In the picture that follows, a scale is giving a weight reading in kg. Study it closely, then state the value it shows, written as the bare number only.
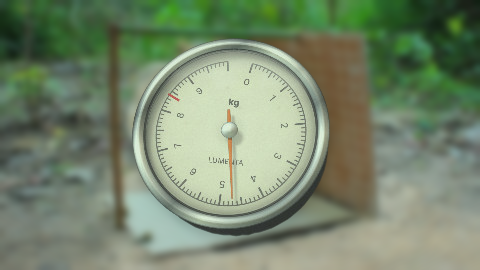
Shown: 4.7
